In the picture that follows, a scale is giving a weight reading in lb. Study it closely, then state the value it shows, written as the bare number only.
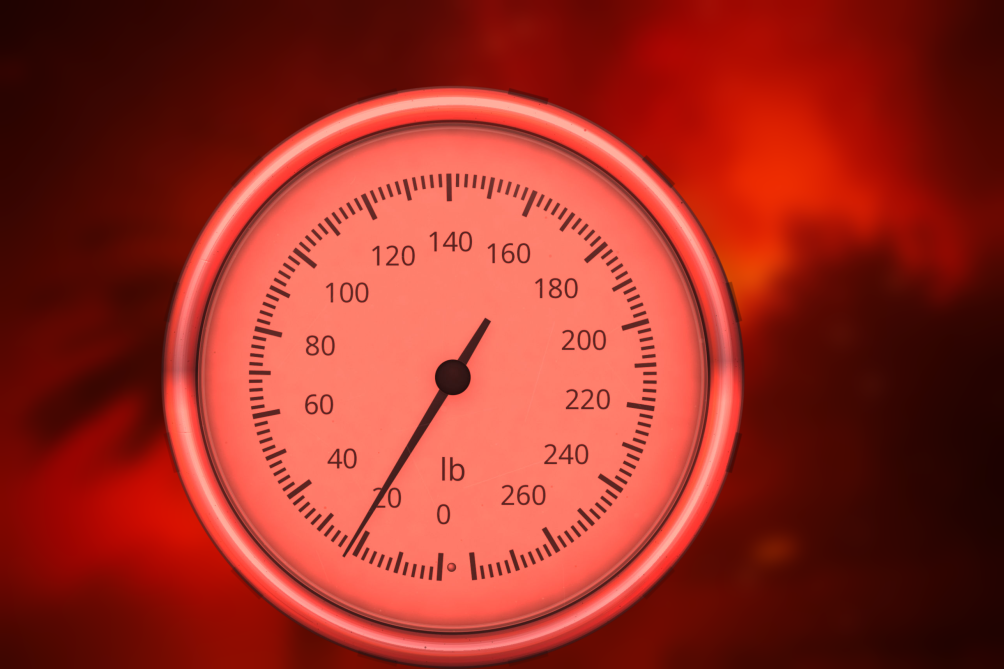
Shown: 22
